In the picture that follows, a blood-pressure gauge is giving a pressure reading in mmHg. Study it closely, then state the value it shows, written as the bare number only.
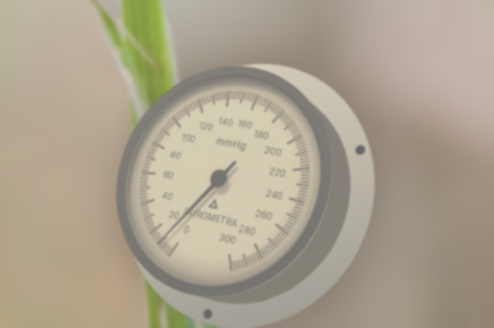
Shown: 10
